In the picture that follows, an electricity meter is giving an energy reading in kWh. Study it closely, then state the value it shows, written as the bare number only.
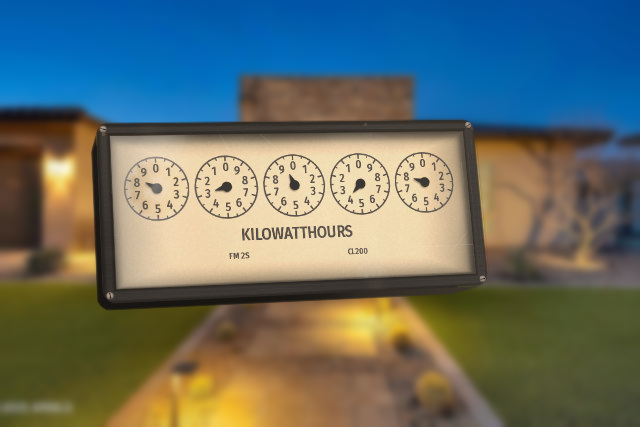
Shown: 82938
